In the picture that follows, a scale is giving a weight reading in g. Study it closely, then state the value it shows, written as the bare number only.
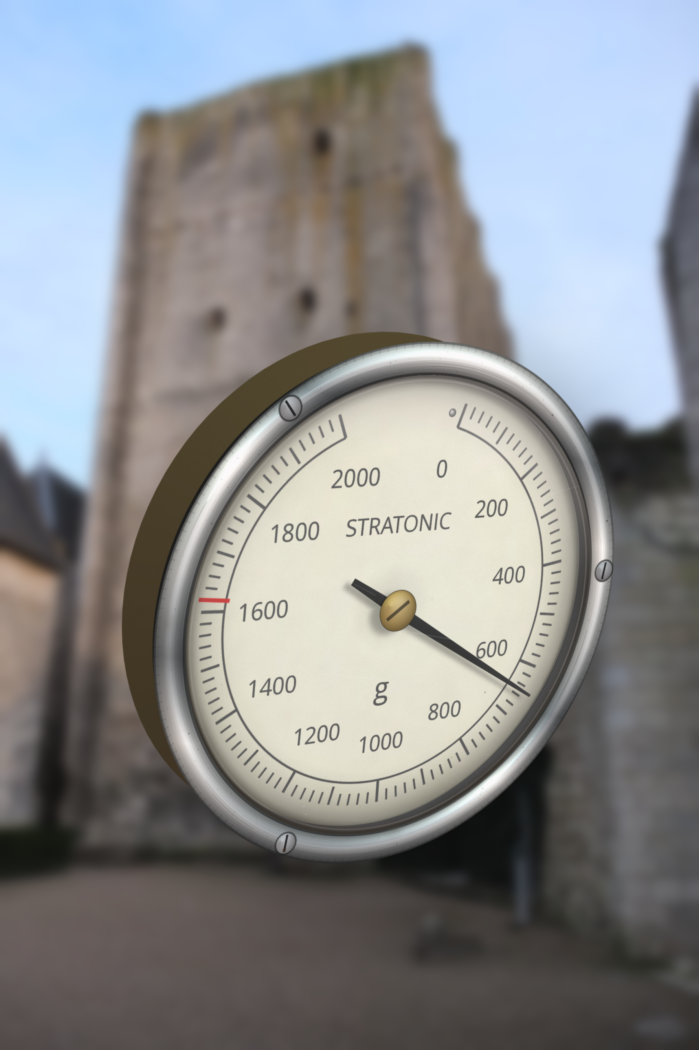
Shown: 650
